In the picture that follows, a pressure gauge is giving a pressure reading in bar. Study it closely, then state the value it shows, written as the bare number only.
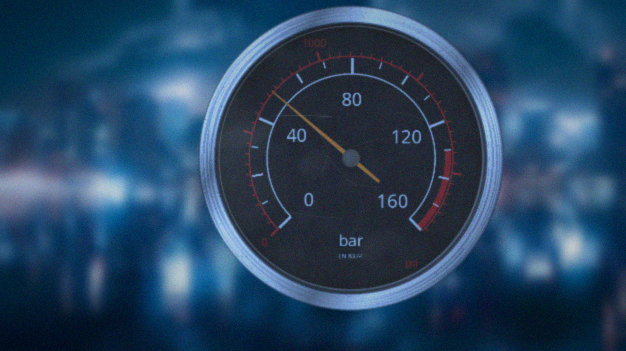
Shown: 50
